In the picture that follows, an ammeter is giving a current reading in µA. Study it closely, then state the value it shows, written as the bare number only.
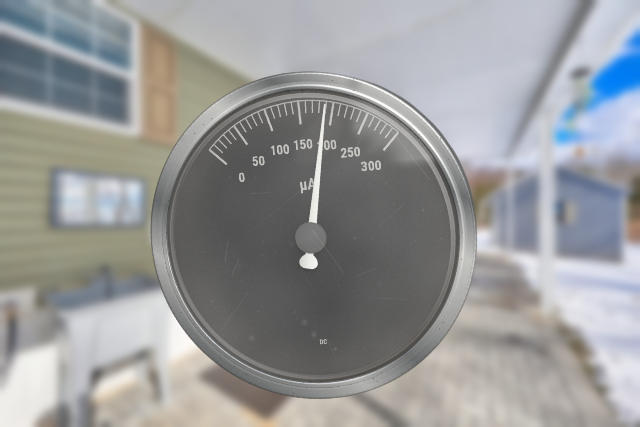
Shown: 190
